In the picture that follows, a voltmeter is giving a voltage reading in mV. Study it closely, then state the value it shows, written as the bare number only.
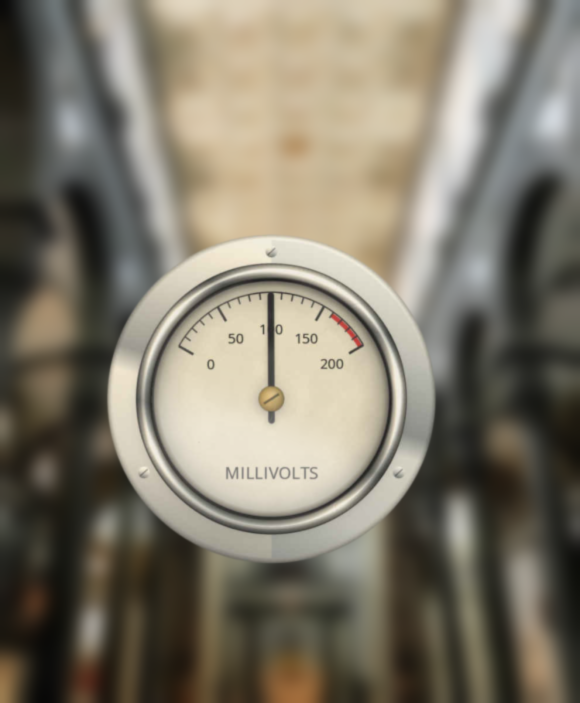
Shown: 100
